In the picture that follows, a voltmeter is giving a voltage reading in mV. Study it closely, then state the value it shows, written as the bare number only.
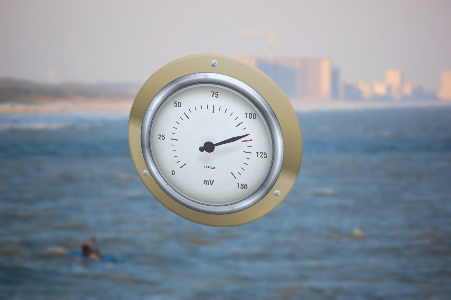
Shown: 110
